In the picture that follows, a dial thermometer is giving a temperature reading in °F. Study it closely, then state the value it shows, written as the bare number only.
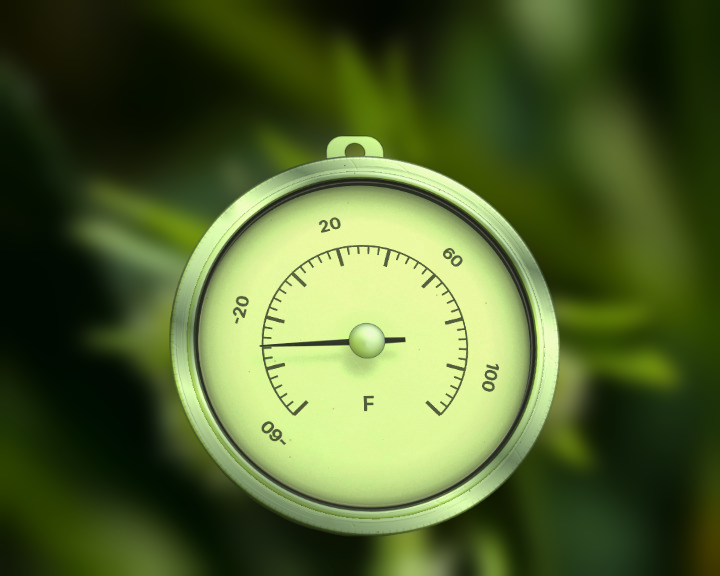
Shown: -32
